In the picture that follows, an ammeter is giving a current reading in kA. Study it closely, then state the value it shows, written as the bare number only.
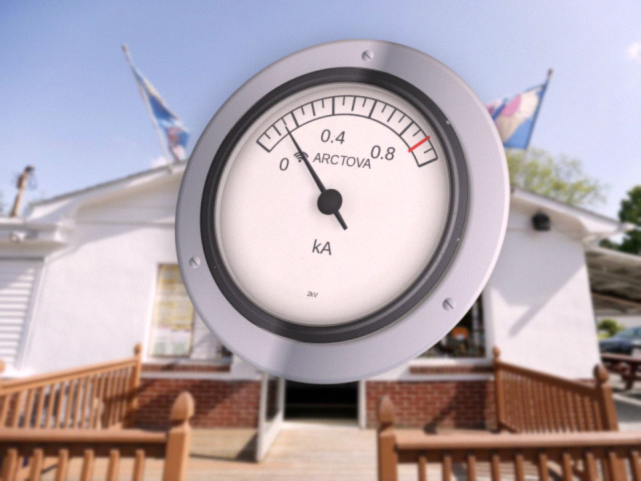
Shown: 0.15
